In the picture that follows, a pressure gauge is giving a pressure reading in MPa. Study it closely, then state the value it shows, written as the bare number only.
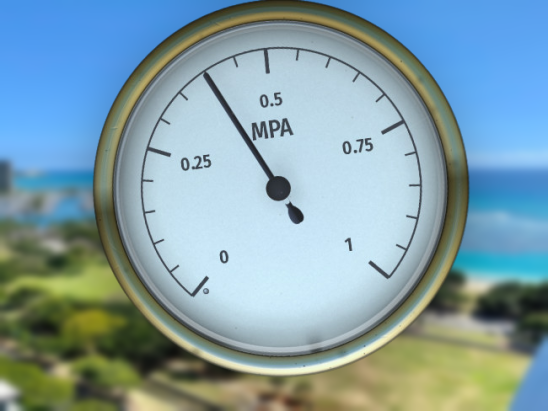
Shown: 0.4
